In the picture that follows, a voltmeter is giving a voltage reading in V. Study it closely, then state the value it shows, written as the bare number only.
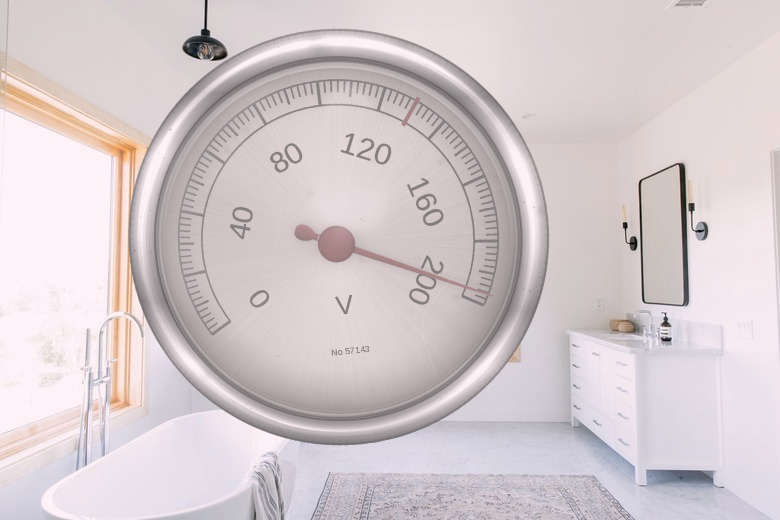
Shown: 196
